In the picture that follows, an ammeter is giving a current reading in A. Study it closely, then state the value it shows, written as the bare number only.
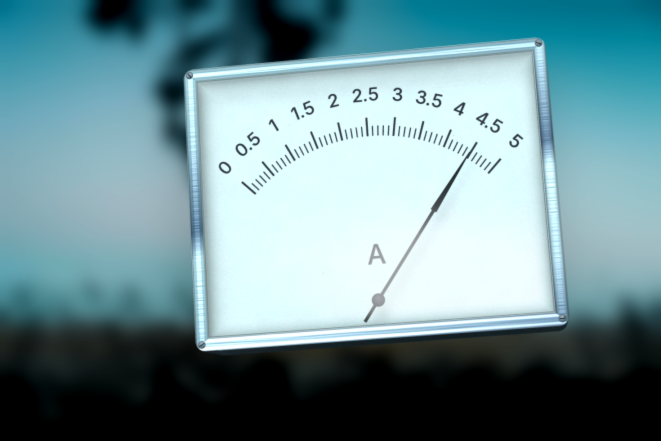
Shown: 4.5
